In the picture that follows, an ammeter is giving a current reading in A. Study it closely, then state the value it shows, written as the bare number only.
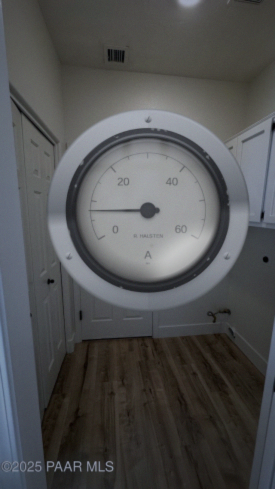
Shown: 7.5
